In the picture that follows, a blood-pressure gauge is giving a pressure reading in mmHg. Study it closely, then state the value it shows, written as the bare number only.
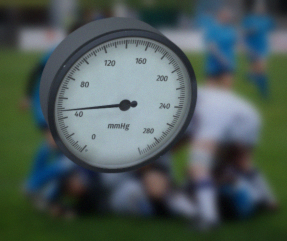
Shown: 50
